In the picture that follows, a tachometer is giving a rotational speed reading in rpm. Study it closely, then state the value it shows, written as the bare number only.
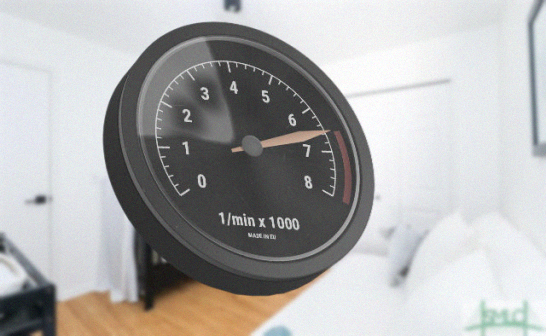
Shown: 6600
